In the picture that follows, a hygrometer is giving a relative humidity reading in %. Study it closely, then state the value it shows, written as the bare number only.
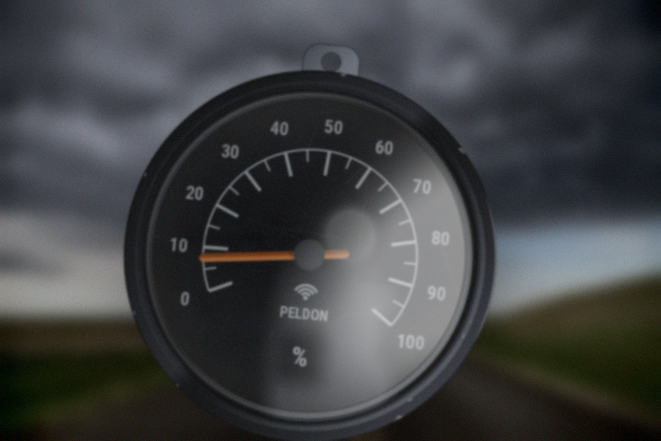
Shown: 7.5
